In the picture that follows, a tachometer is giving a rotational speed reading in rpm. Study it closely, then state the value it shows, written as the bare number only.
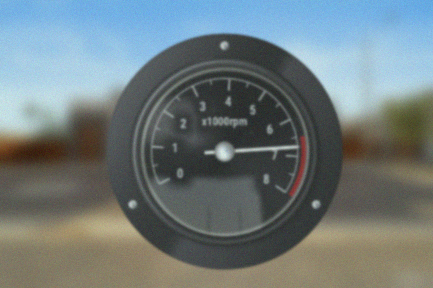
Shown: 6750
